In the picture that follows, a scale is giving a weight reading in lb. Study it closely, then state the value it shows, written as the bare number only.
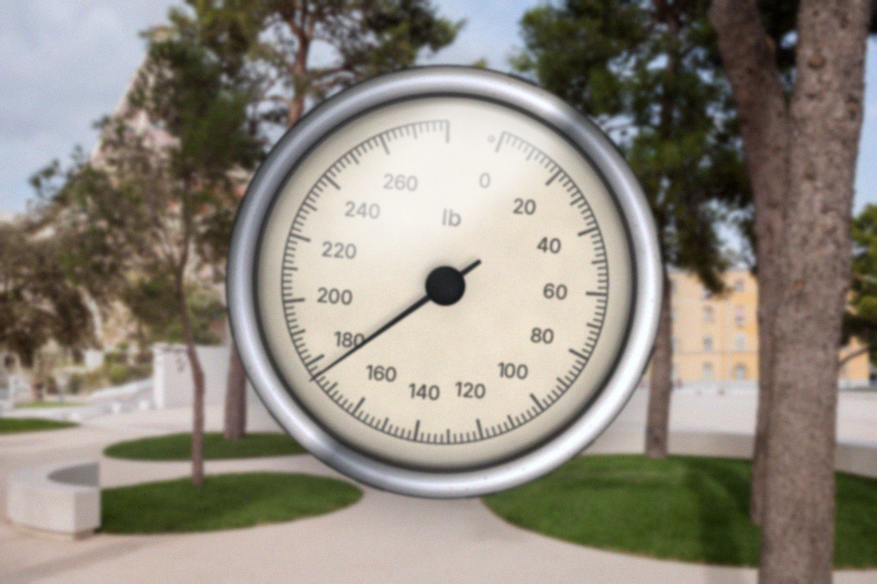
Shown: 176
